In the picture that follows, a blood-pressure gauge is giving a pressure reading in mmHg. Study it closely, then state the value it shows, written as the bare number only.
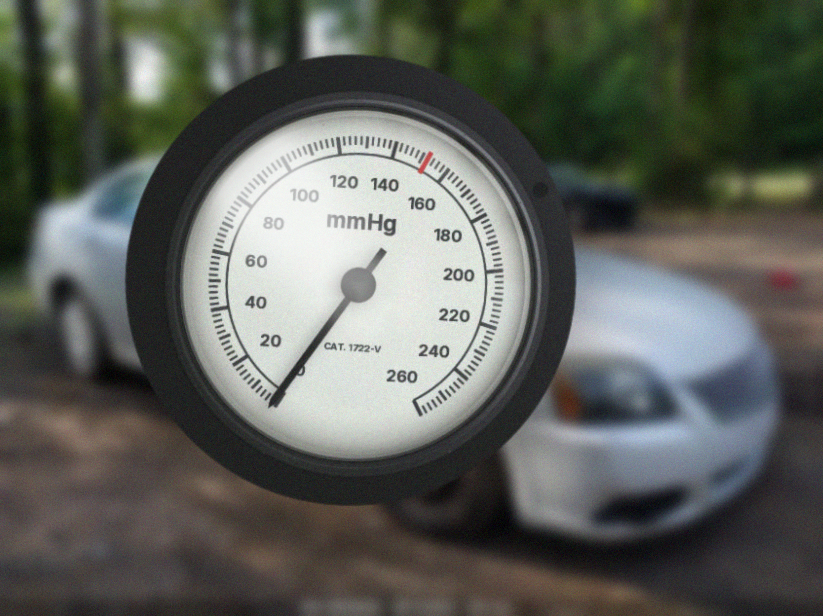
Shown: 2
